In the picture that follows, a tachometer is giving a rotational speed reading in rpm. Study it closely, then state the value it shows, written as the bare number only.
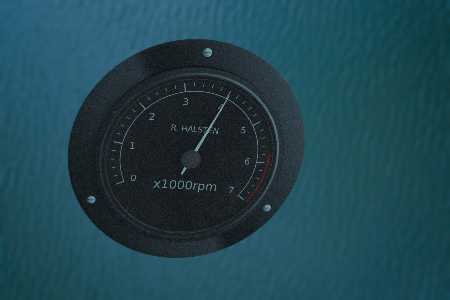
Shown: 4000
